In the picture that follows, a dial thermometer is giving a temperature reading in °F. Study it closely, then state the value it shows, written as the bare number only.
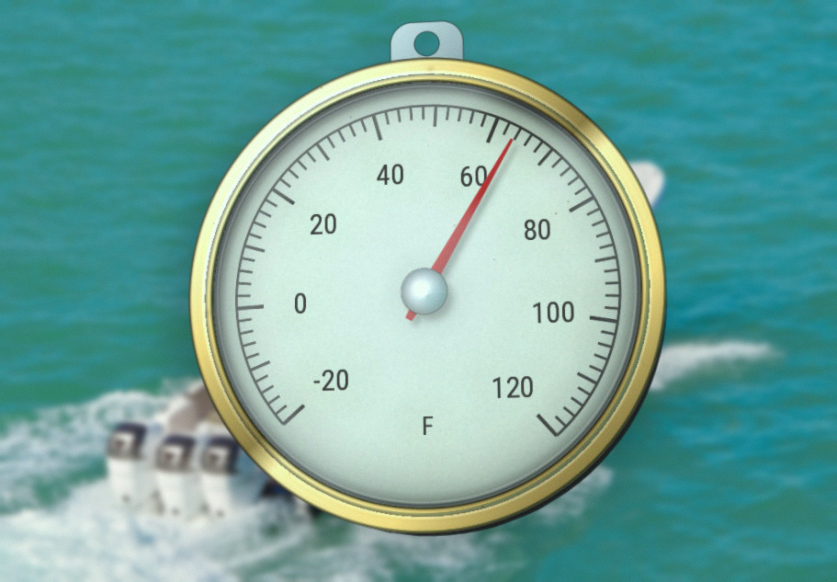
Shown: 64
